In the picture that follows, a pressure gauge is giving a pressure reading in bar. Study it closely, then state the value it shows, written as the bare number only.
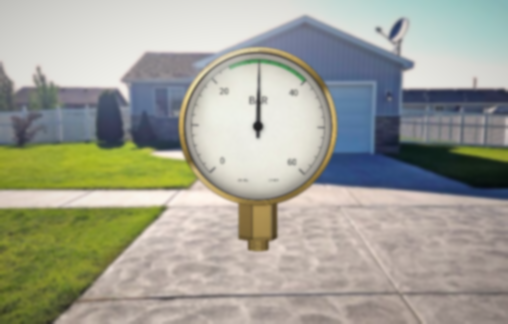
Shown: 30
